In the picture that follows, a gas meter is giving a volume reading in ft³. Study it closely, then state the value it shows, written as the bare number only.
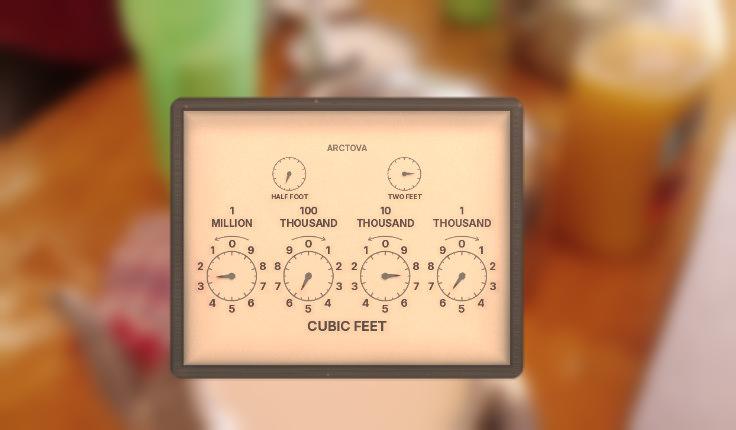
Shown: 257600
